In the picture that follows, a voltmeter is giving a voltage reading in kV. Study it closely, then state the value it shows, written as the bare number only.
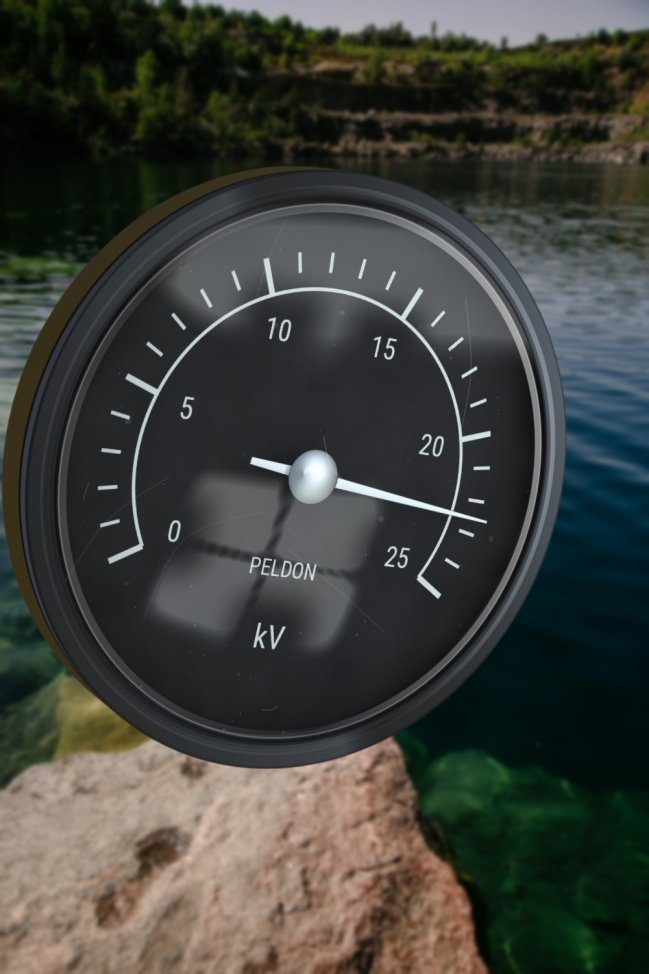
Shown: 22.5
